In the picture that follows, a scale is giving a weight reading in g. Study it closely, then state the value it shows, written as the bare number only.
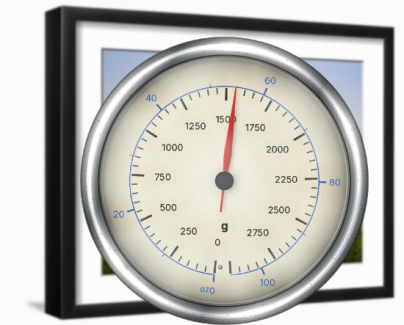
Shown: 1550
